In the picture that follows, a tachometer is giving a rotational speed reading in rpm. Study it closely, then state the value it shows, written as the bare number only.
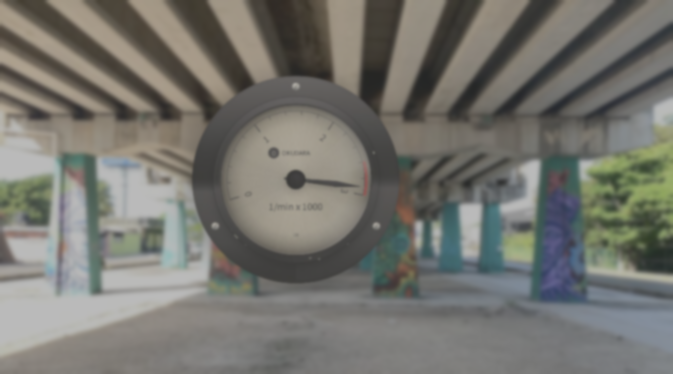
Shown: 2900
